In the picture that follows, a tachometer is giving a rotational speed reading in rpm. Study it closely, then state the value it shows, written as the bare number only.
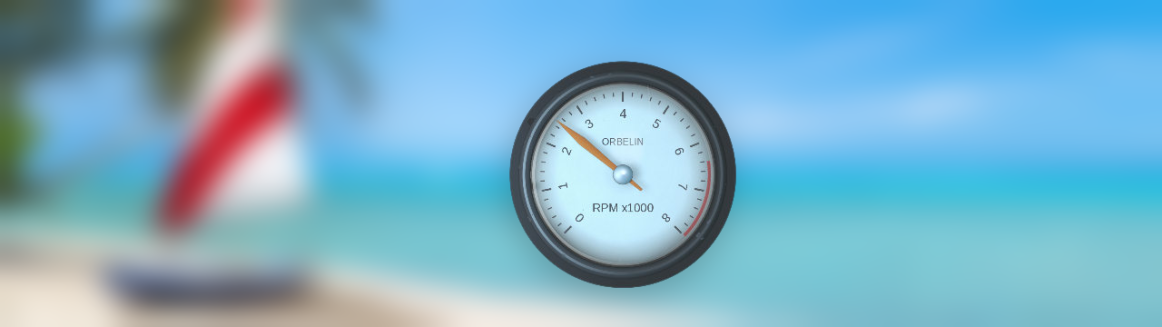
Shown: 2500
